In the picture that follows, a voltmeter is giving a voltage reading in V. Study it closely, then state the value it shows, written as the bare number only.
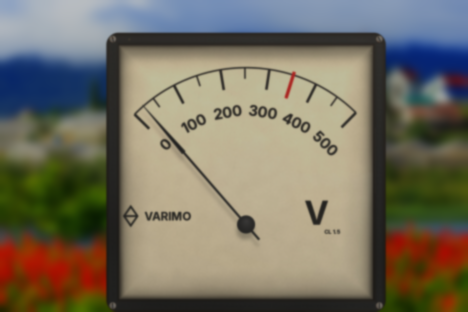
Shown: 25
